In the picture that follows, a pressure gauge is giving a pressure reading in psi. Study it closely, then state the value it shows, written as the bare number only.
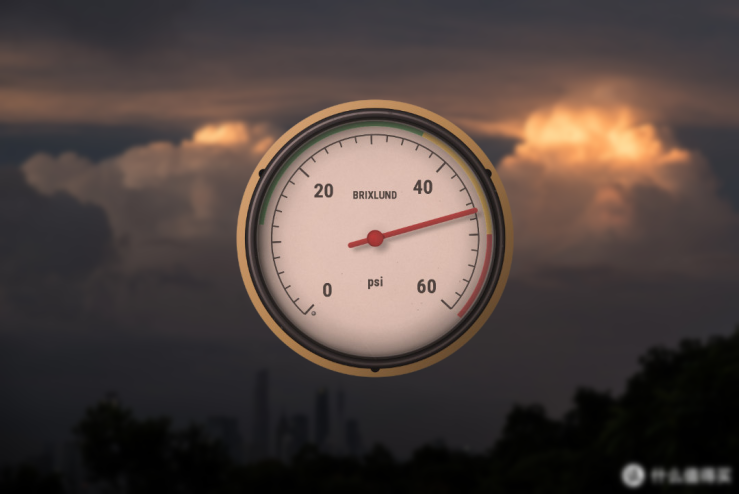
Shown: 47
